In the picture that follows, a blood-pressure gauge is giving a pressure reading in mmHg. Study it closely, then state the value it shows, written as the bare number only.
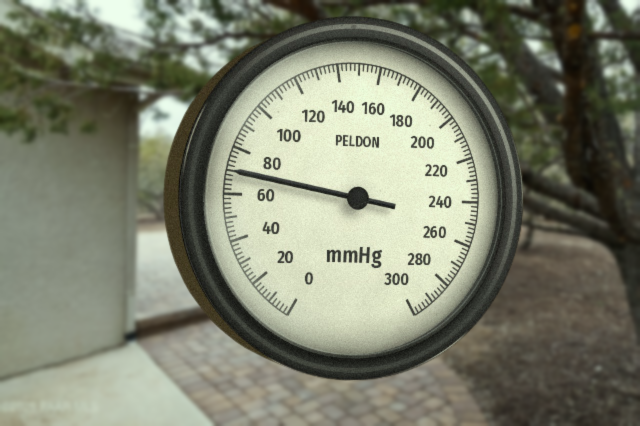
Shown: 70
